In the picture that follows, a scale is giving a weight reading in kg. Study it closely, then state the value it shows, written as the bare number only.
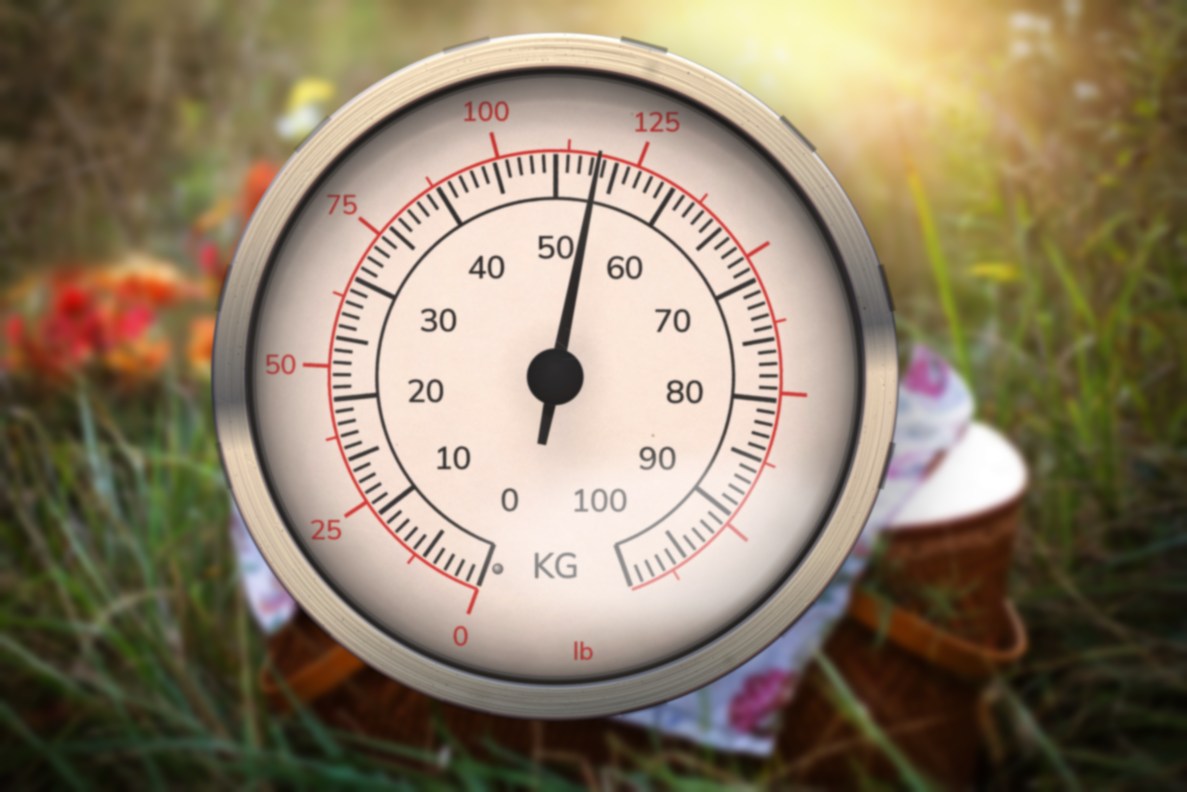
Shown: 53.5
